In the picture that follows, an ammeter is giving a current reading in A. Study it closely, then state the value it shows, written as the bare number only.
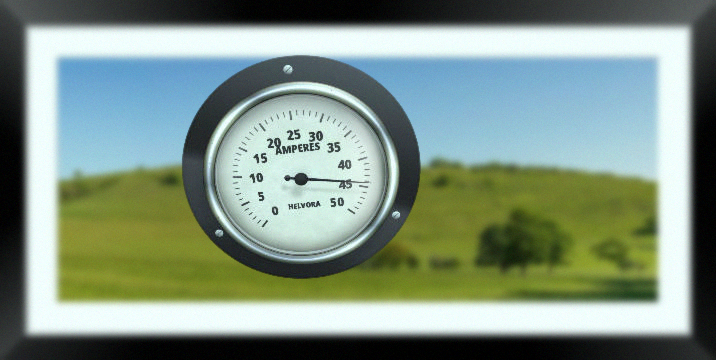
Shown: 44
